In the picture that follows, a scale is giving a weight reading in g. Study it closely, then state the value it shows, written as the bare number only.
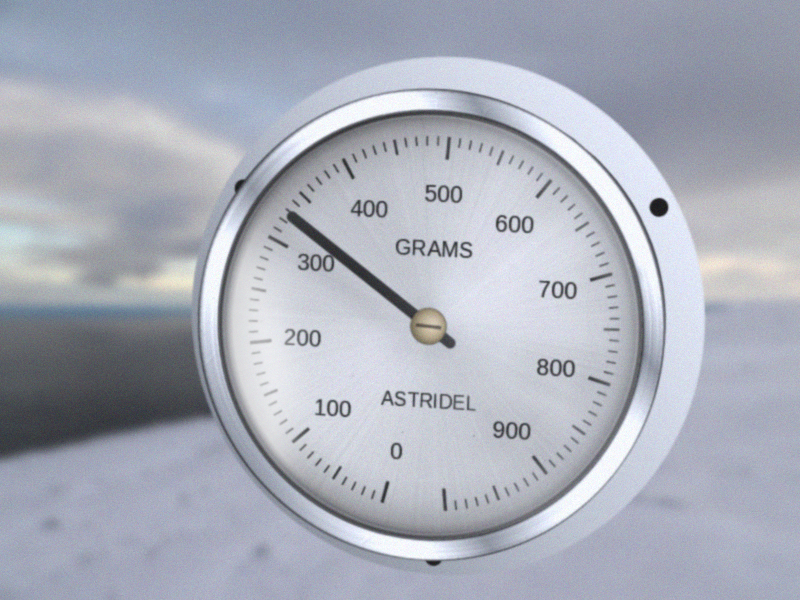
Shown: 330
